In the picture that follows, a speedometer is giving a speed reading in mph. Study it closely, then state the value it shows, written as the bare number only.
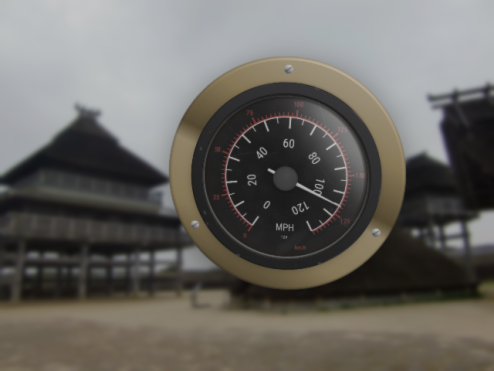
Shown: 105
